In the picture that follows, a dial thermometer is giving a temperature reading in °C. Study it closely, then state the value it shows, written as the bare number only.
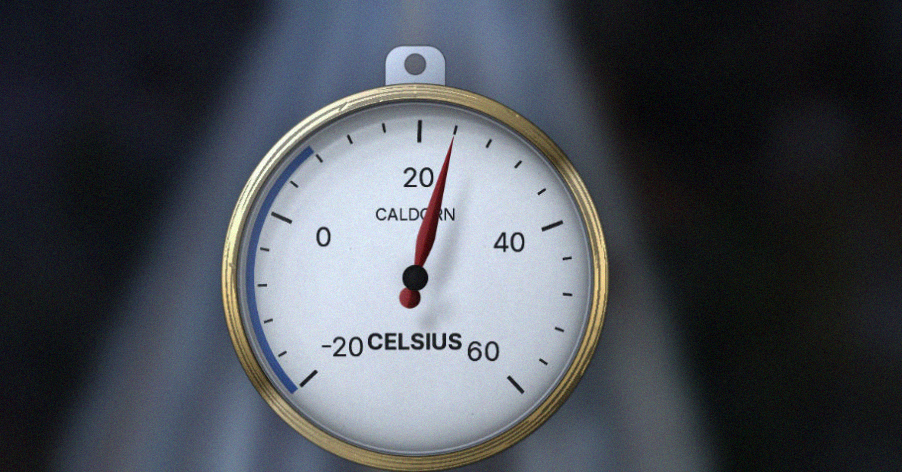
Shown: 24
